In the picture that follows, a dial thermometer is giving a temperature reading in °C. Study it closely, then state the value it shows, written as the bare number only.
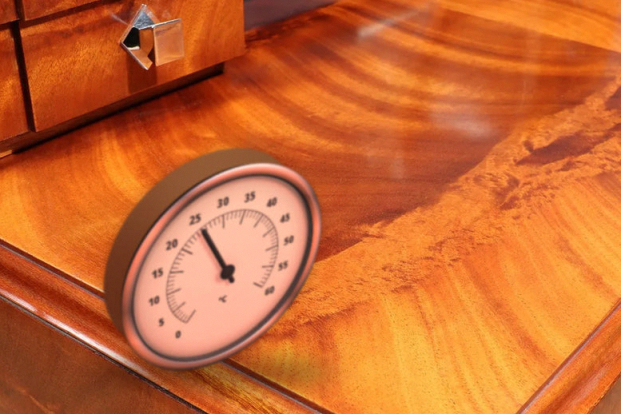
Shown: 25
